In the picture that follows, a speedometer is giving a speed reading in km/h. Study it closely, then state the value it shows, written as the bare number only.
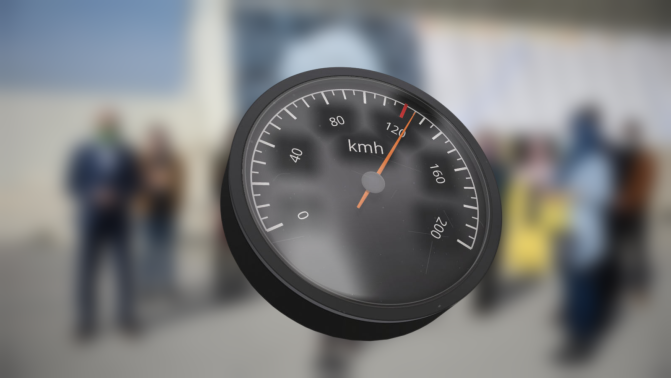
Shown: 125
